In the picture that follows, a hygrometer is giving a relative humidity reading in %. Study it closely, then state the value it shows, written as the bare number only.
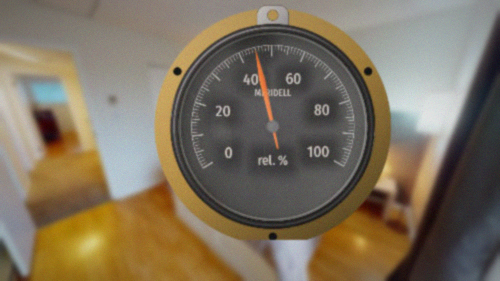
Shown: 45
